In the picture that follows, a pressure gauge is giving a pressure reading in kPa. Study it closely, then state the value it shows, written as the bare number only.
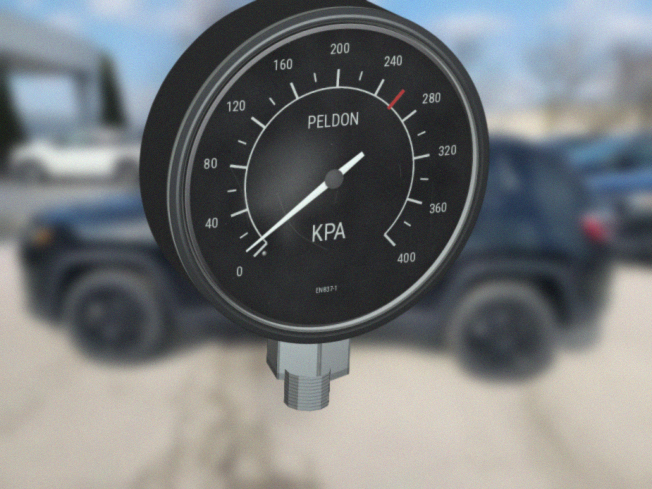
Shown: 10
